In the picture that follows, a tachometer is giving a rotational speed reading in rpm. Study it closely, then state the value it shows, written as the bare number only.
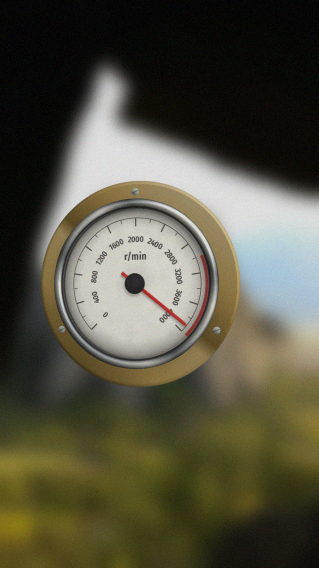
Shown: 3900
